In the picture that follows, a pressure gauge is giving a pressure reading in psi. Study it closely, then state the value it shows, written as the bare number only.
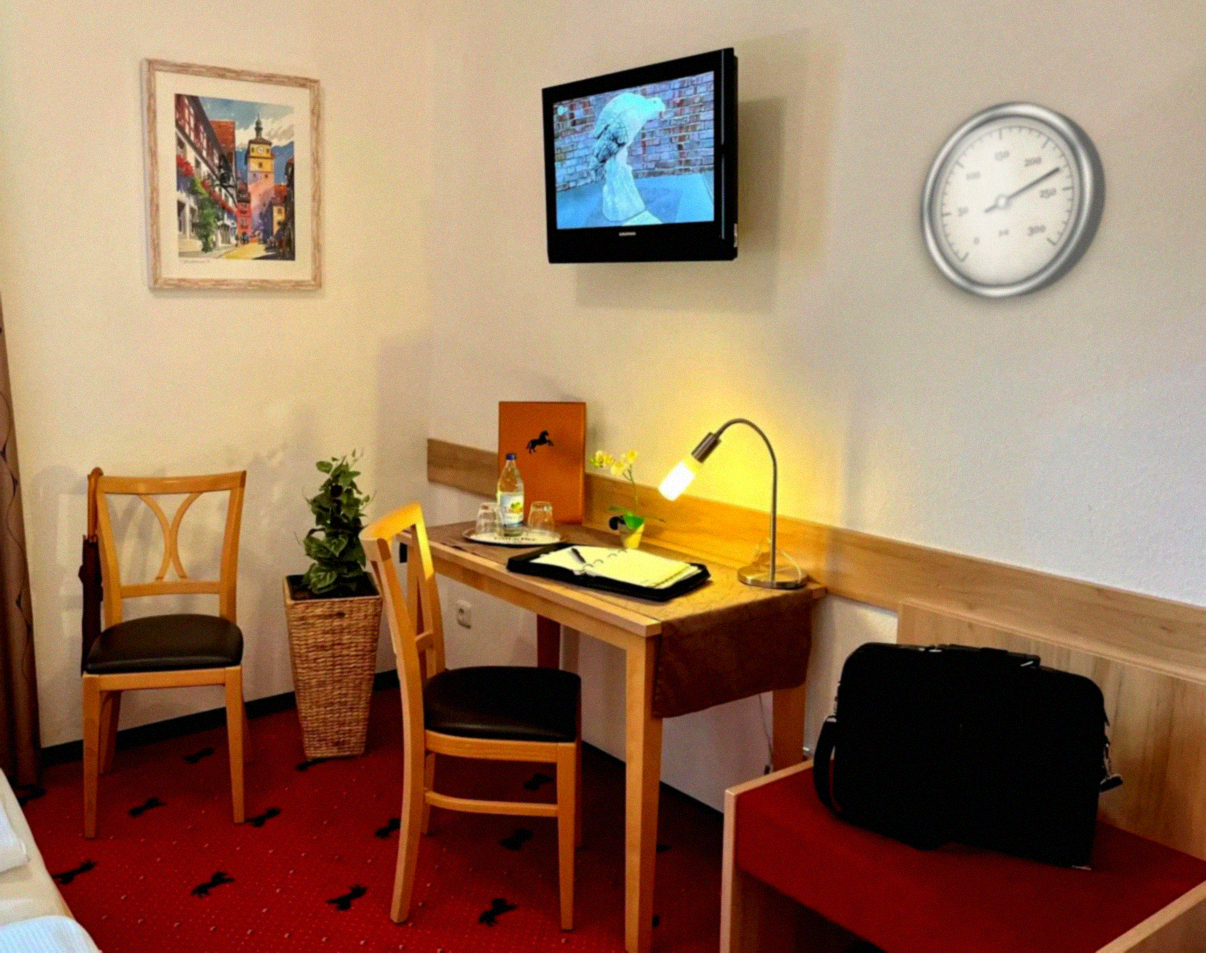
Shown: 230
